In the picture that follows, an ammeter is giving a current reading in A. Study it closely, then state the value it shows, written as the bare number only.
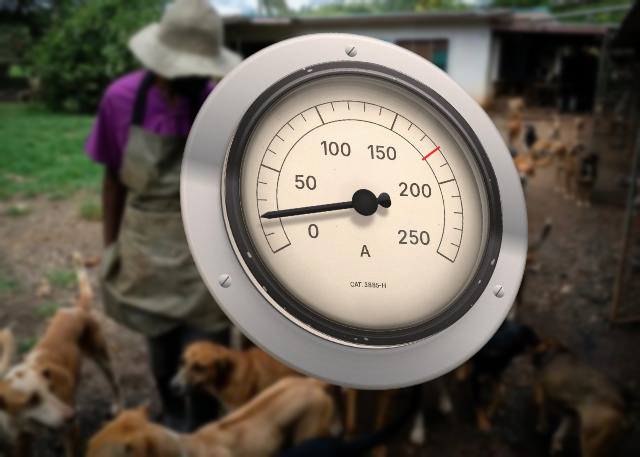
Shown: 20
